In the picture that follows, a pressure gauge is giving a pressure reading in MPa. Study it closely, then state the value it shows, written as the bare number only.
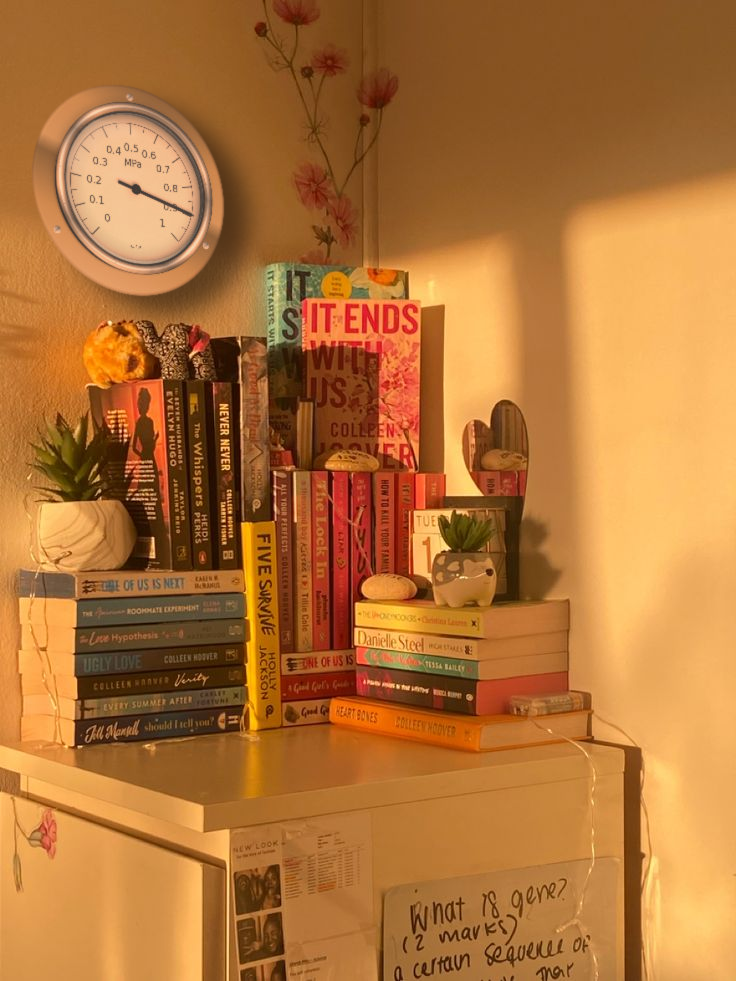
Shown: 0.9
